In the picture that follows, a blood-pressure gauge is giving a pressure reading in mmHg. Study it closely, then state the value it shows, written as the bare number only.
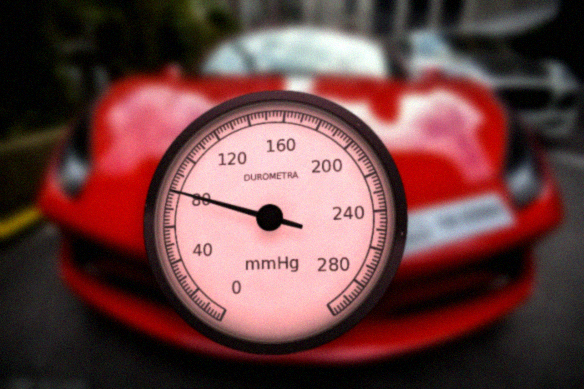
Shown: 80
